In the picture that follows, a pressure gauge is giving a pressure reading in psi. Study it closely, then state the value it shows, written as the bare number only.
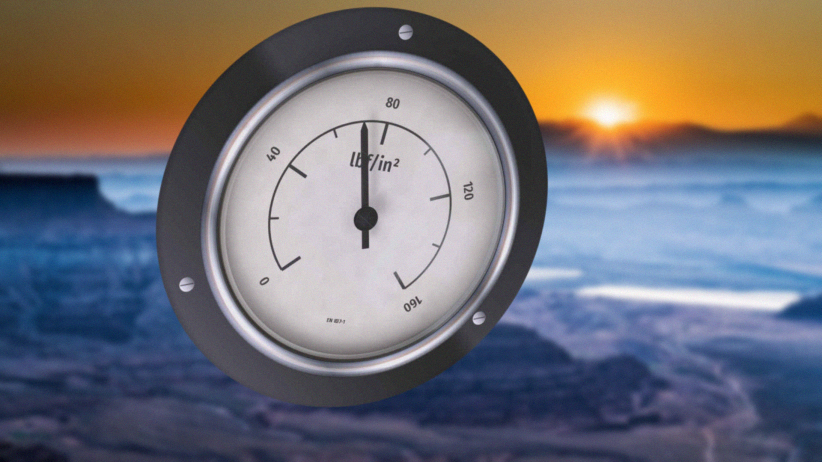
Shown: 70
